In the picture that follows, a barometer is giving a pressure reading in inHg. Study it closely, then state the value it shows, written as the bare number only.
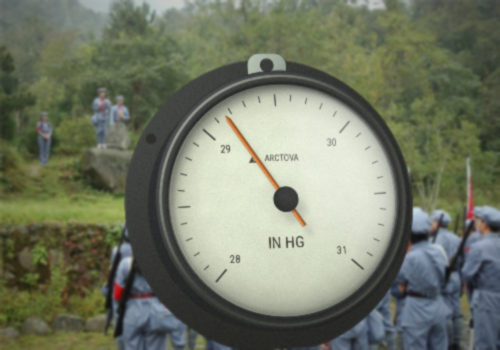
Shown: 29.15
